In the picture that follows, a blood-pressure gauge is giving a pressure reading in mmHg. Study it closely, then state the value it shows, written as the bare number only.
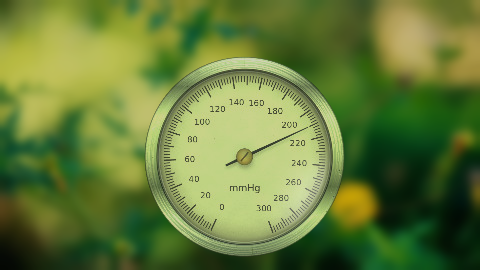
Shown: 210
